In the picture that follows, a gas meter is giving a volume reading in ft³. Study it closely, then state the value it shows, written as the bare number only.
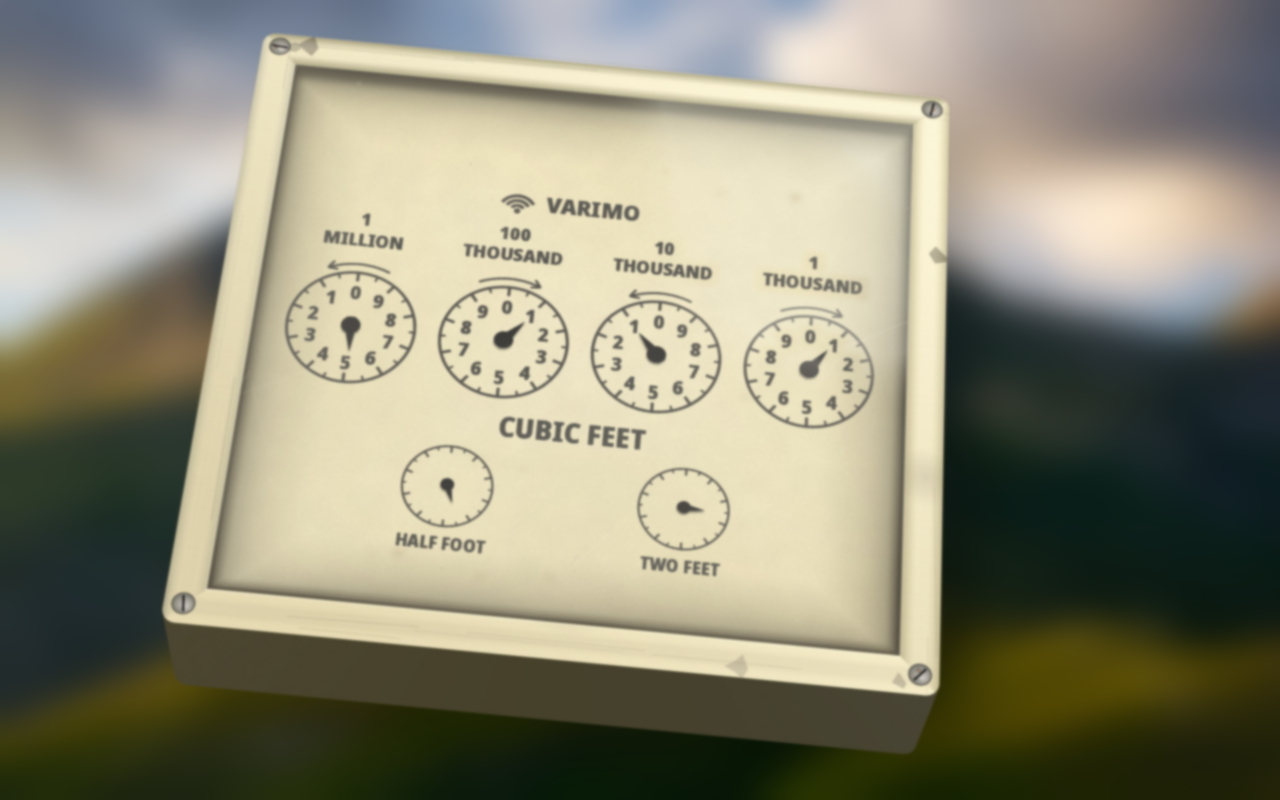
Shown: 511100
